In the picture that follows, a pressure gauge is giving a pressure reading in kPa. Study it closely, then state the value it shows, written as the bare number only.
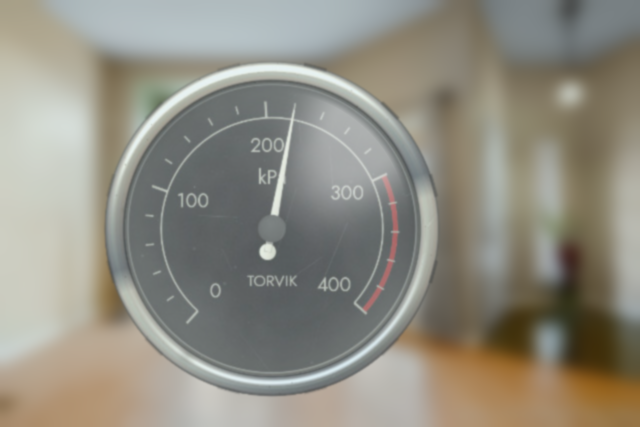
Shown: 220
